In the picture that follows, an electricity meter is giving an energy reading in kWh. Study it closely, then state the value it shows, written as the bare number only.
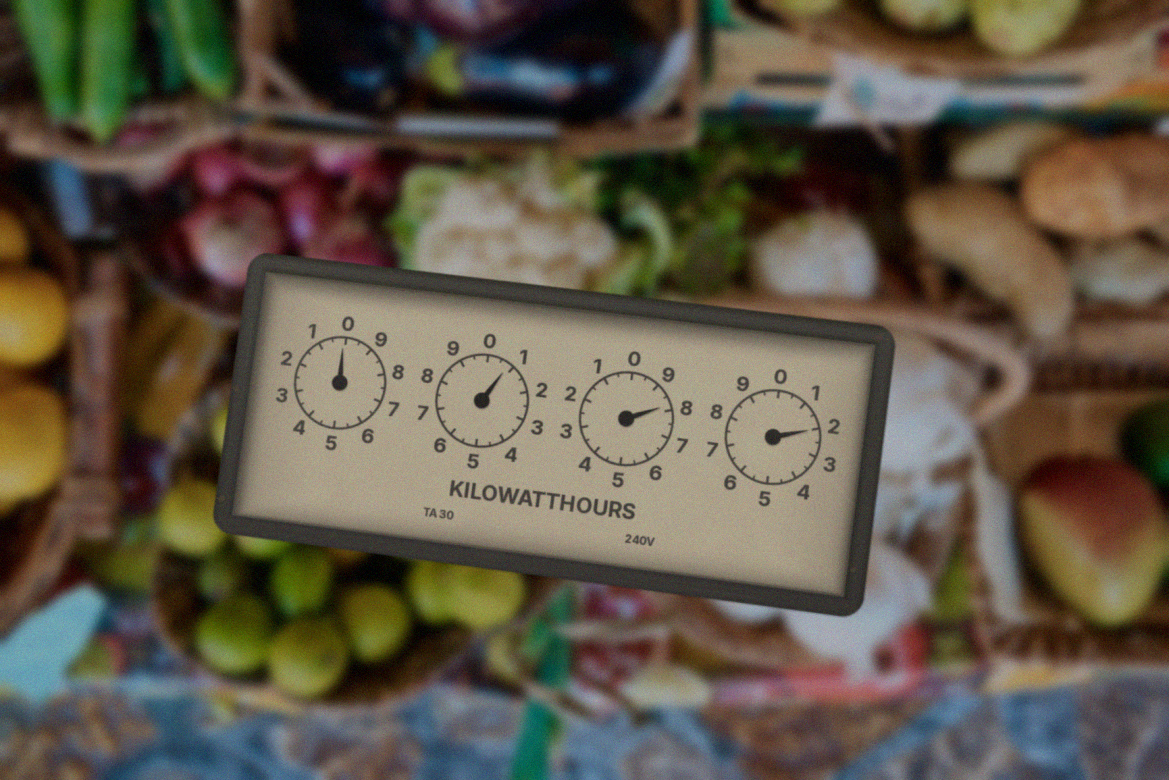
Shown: 82
